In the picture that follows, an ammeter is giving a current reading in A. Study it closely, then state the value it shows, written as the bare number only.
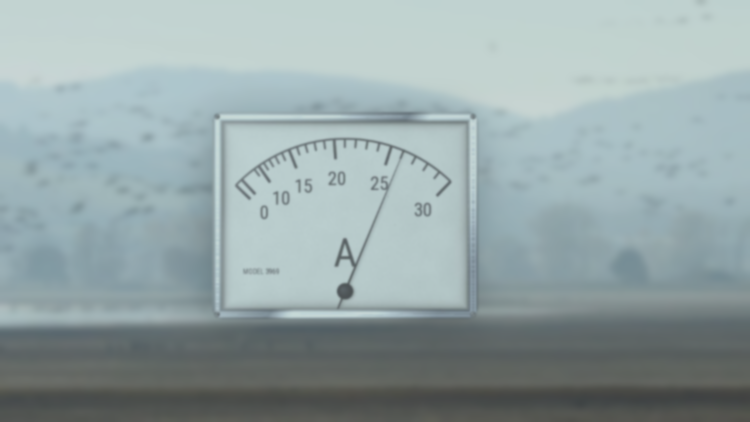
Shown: 26
